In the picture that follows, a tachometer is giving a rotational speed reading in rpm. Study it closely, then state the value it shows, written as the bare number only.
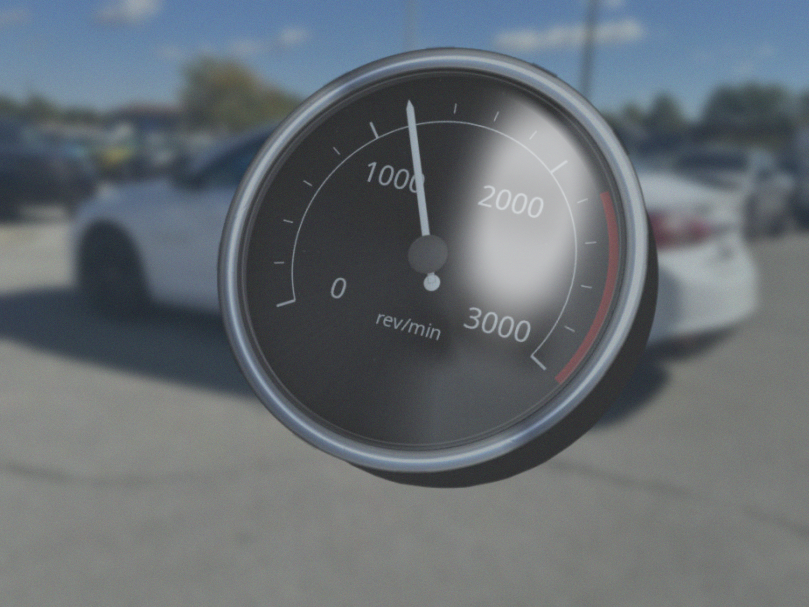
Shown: 1200
